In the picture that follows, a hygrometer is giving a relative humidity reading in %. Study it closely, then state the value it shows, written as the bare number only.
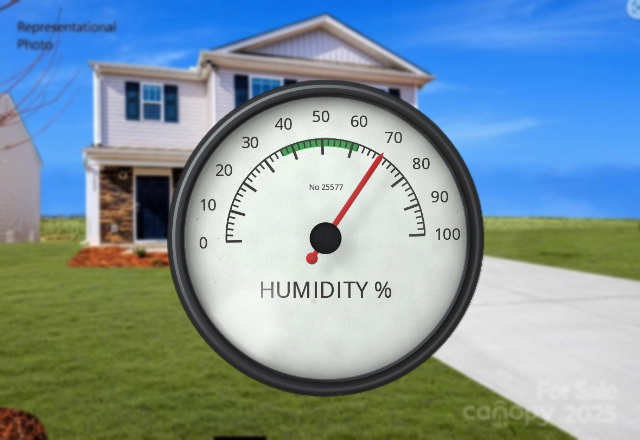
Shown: 70
